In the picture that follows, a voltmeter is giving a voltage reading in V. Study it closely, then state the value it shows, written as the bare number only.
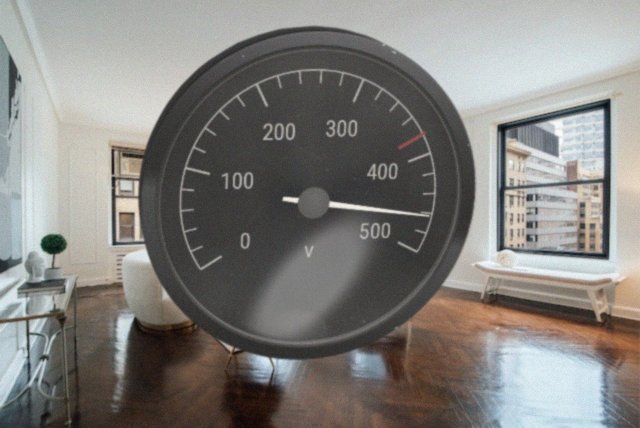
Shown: 460
